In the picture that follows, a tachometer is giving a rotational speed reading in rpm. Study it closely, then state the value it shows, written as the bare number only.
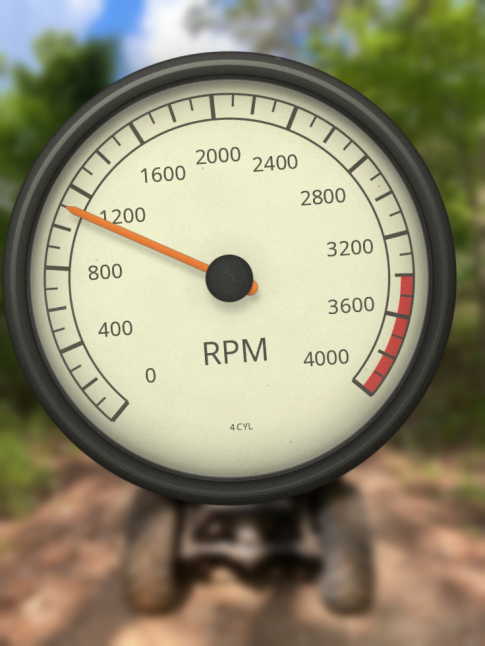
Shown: 1100
